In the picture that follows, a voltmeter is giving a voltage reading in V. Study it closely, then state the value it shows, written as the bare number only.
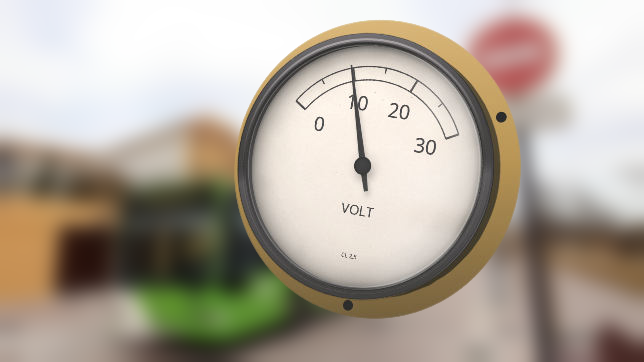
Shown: 10
